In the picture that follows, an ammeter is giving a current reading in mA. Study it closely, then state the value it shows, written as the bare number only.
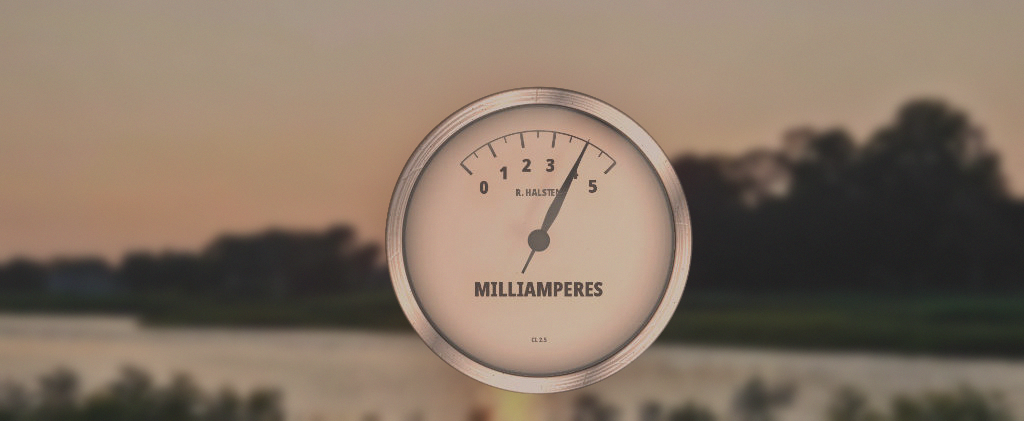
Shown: 4
